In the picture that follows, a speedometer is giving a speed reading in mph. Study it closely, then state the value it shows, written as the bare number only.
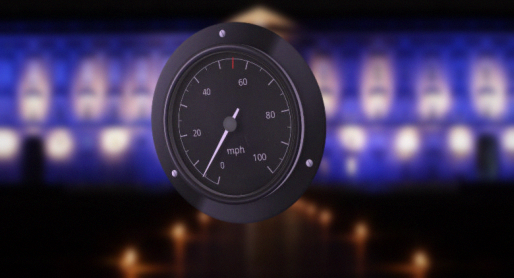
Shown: 5
